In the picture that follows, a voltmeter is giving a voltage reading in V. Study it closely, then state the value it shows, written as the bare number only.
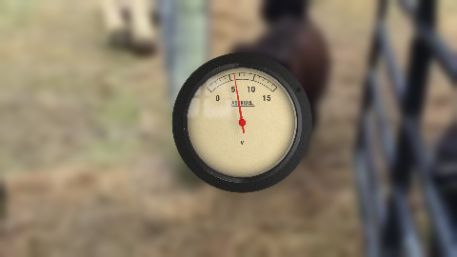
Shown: 6
